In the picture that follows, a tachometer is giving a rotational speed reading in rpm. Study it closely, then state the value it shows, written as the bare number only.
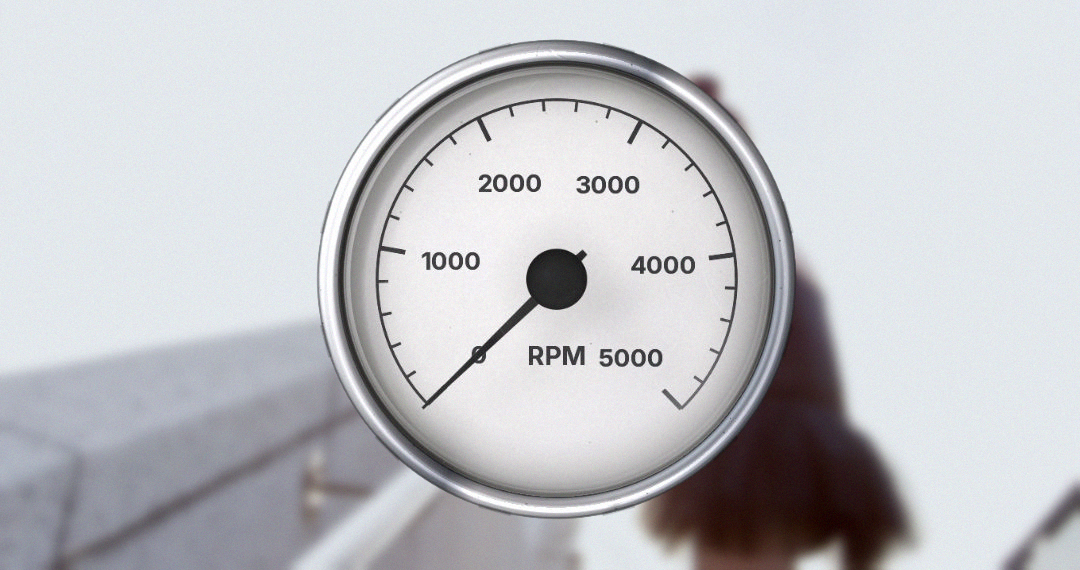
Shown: 0
